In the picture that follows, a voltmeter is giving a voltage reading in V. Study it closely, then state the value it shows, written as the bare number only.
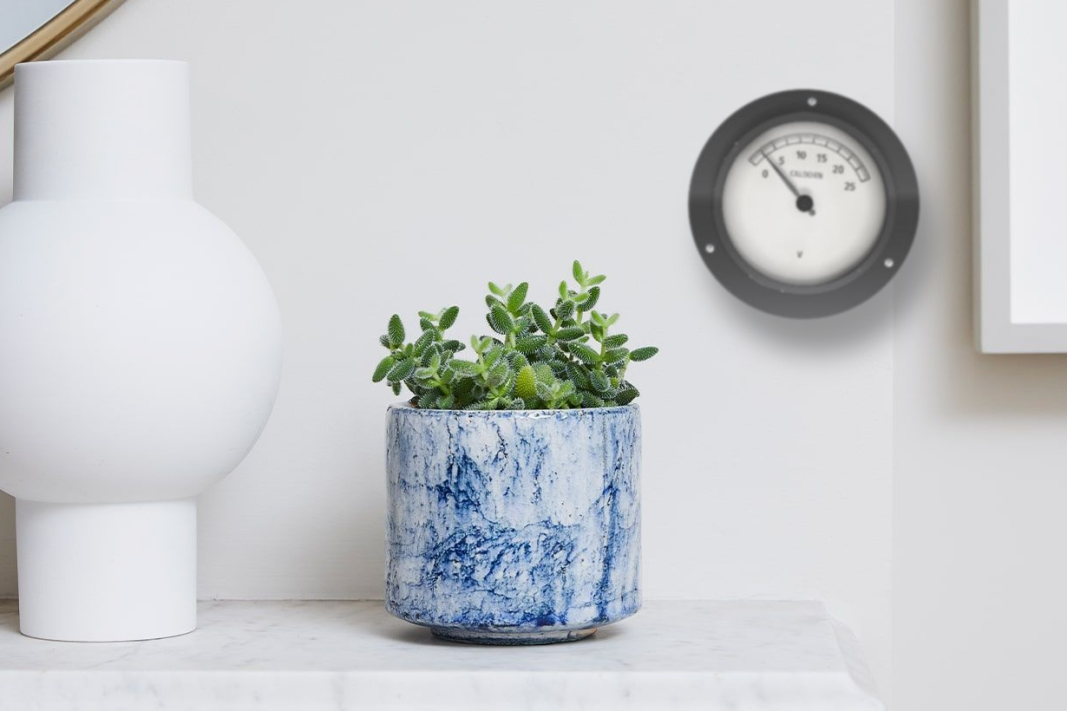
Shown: 2.5
